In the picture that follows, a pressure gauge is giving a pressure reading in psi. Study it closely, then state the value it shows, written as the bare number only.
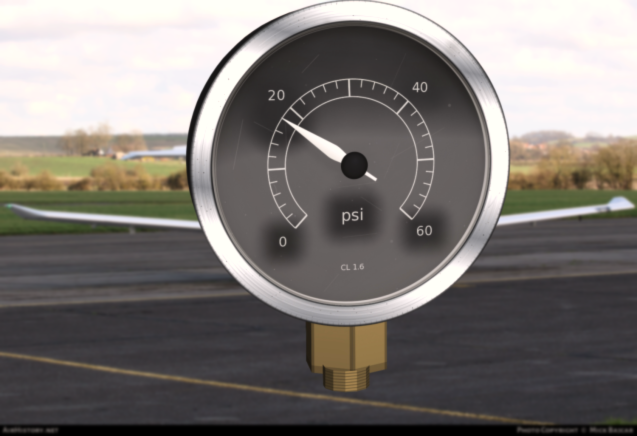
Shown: 18
